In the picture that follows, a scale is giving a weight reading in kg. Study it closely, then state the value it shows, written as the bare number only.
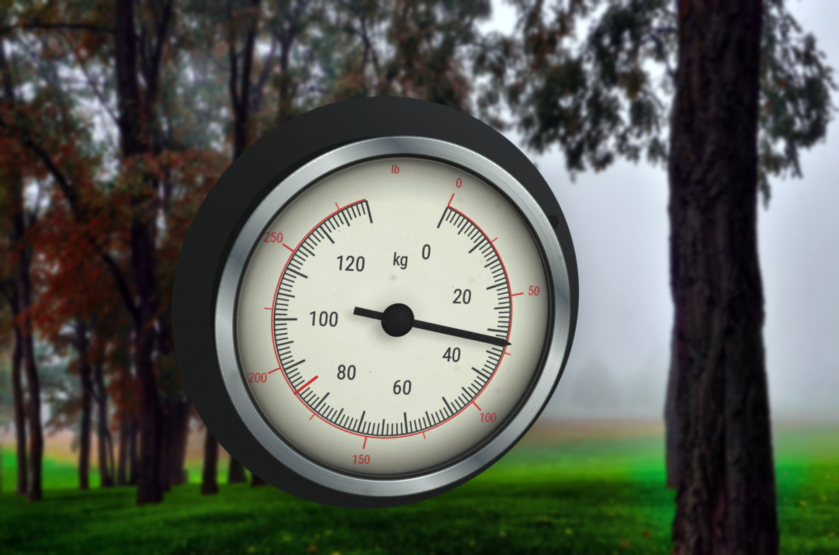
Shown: 32
